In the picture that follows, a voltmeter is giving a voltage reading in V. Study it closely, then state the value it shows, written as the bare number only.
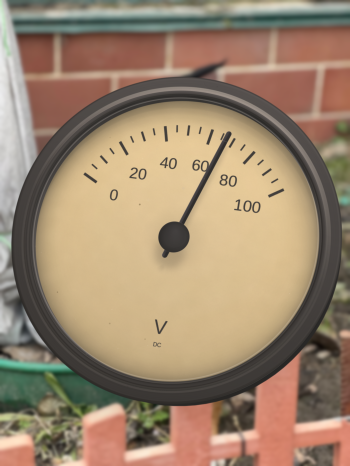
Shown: 67.5
